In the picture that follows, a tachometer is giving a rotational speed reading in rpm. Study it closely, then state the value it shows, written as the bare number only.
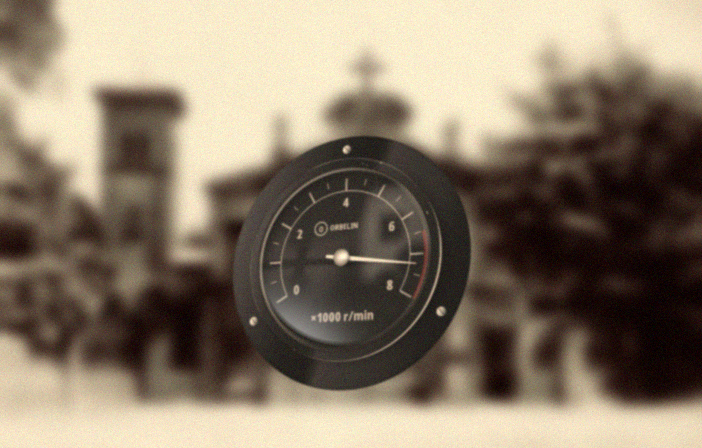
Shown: 7250
